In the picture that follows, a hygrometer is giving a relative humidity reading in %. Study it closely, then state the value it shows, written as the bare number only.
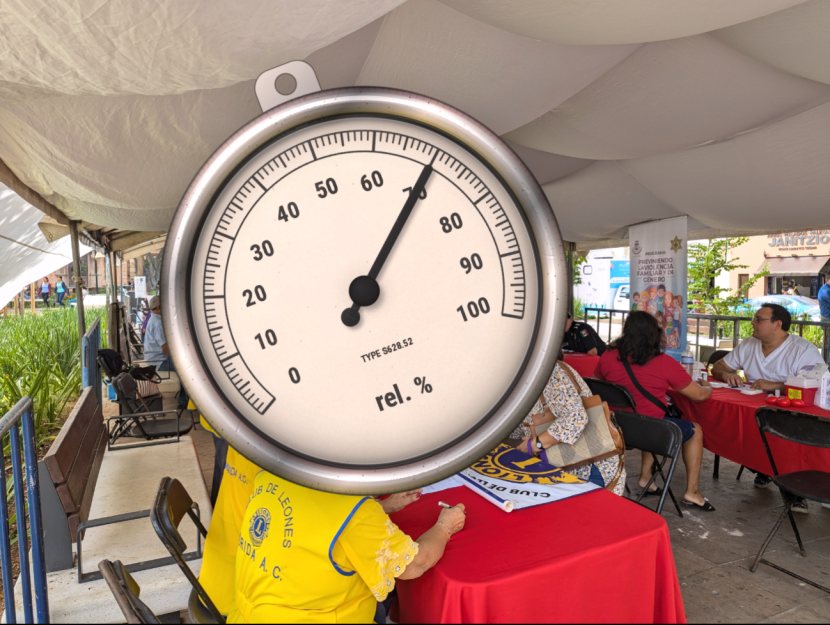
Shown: 70
